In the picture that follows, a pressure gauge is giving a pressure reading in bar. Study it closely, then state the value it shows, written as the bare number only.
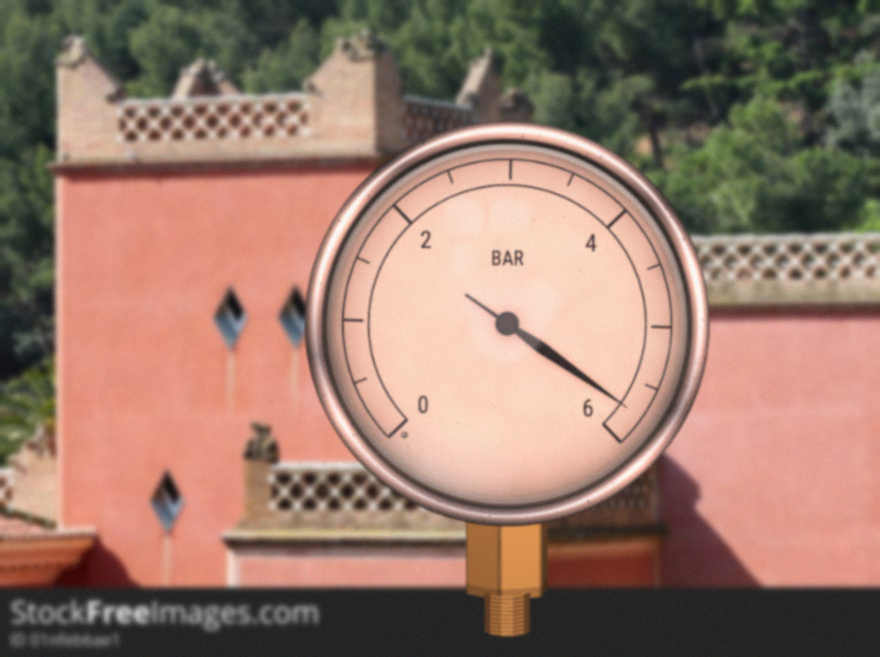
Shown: 5.75
